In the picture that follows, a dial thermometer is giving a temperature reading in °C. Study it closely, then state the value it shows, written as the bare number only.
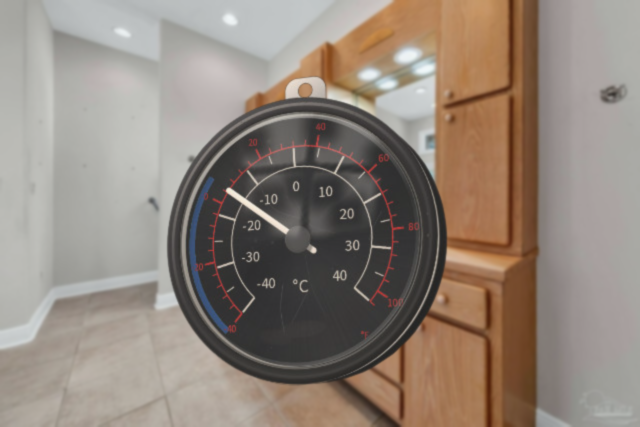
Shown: -15
